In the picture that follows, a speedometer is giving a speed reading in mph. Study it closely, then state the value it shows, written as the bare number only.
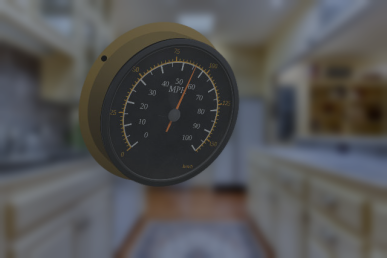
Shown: 55
